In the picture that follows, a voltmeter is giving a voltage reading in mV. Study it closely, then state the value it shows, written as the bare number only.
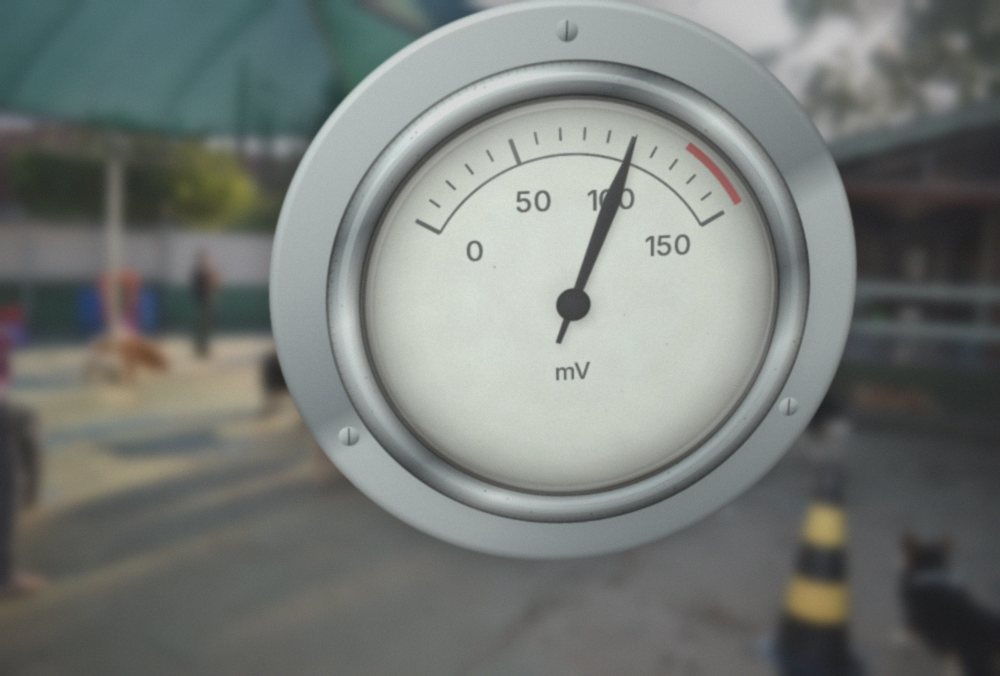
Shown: 100
